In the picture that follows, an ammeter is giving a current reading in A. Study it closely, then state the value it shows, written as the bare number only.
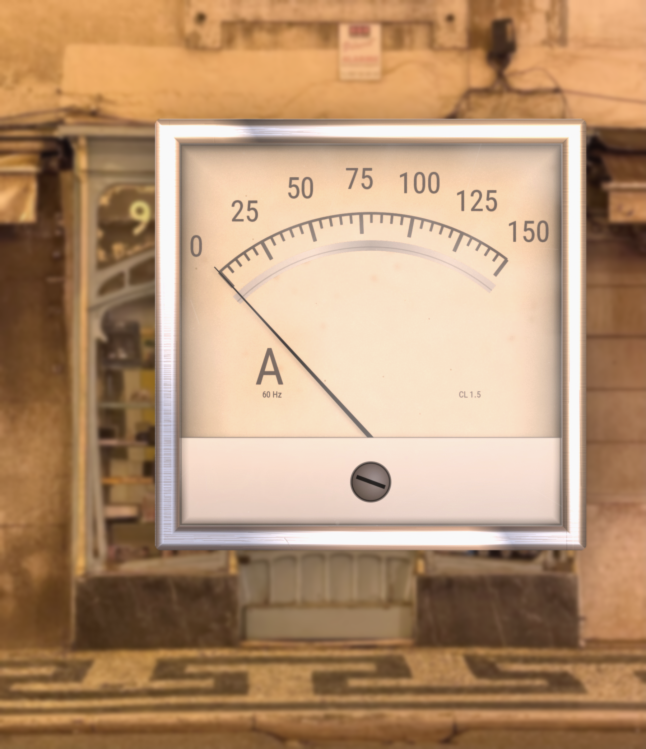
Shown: 0
